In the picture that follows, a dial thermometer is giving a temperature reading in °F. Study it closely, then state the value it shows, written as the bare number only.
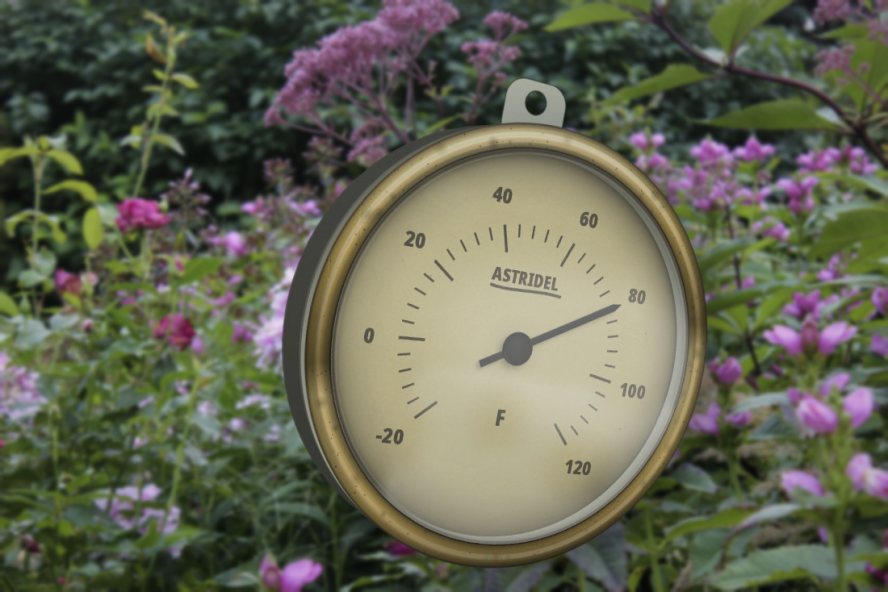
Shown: 80
